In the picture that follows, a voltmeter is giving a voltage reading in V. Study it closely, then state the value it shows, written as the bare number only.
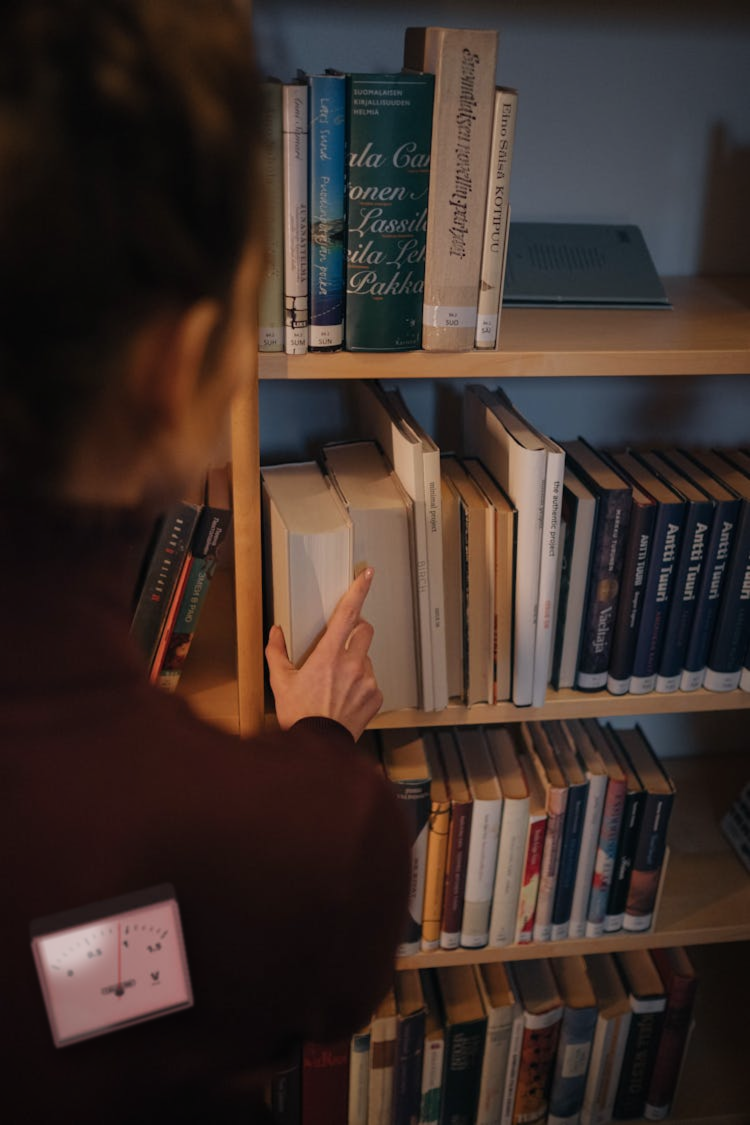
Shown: 0.9
